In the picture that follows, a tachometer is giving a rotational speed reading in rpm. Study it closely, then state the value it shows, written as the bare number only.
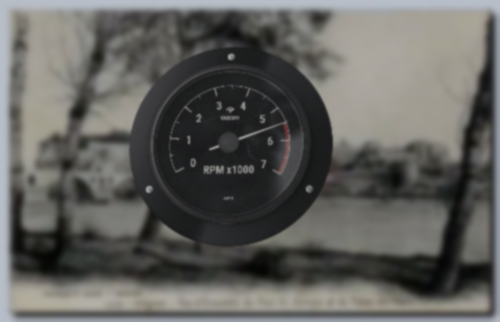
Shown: 5500
